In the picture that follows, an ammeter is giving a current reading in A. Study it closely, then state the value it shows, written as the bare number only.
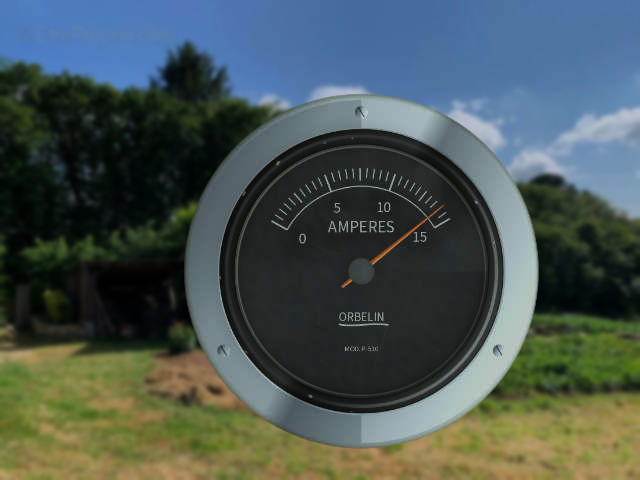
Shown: 14
